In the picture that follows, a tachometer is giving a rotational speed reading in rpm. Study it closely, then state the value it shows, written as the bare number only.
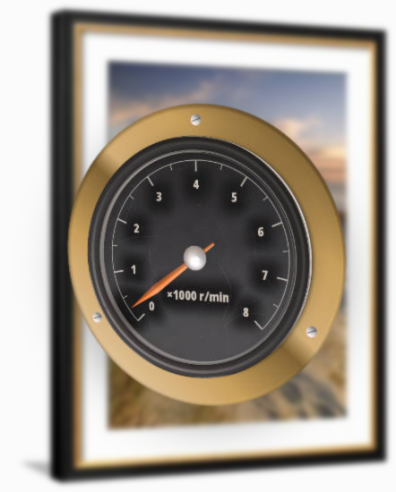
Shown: 250
